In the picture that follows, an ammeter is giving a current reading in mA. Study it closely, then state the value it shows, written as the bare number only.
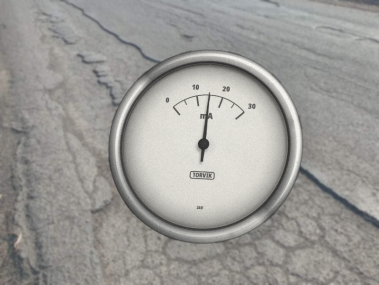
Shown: 15
